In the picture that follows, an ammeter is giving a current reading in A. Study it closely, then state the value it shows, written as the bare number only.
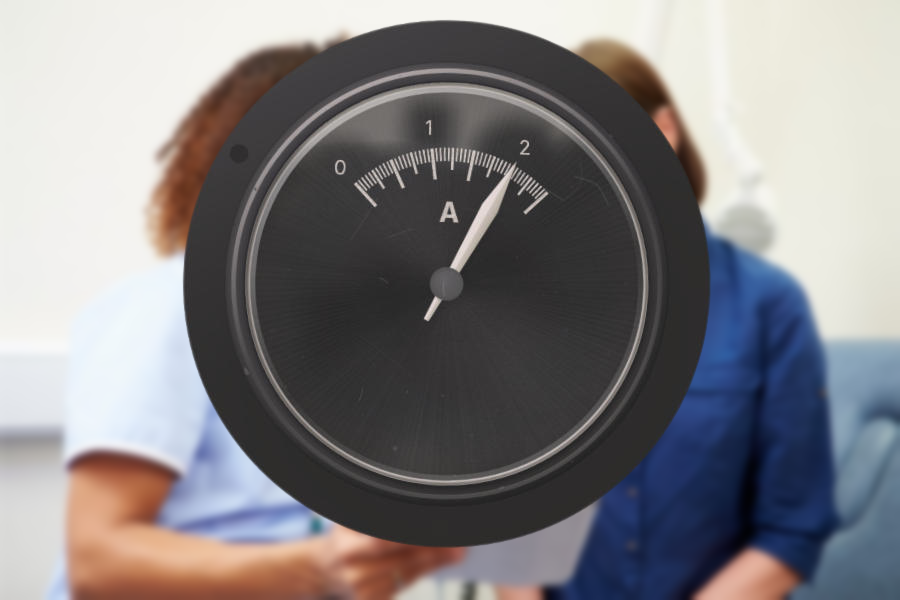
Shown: 2
